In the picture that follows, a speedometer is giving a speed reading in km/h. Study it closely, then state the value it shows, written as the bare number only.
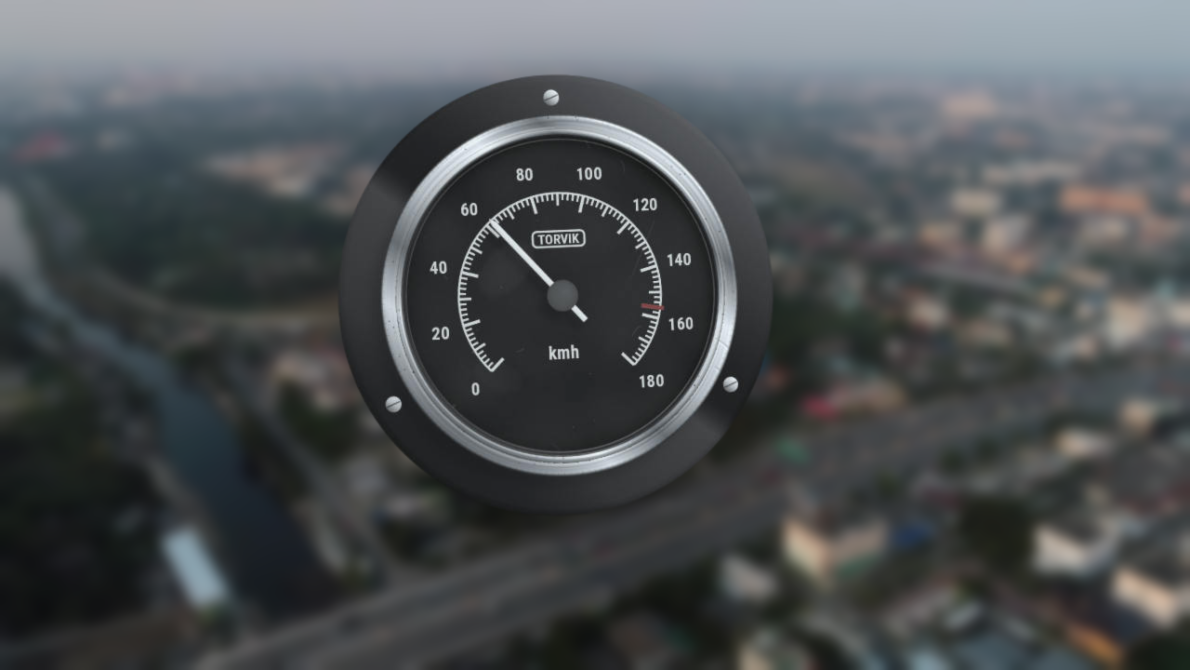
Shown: 62
